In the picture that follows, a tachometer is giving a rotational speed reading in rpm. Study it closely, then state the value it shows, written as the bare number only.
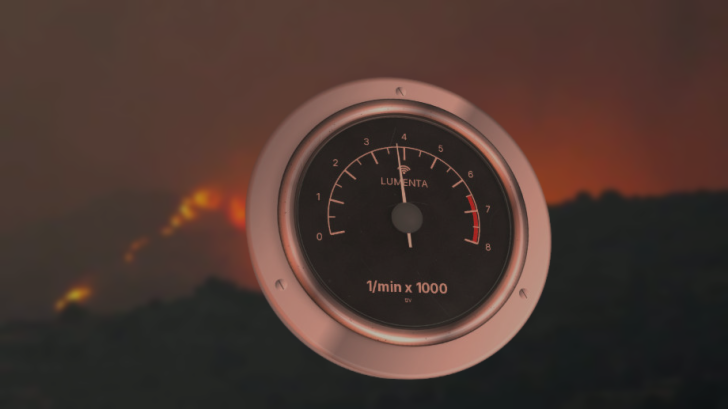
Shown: 3750
